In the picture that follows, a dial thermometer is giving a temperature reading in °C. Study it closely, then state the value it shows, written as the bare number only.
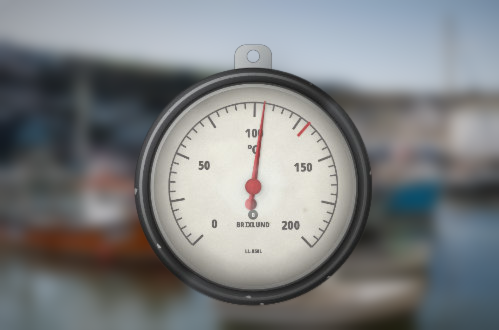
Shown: 105
